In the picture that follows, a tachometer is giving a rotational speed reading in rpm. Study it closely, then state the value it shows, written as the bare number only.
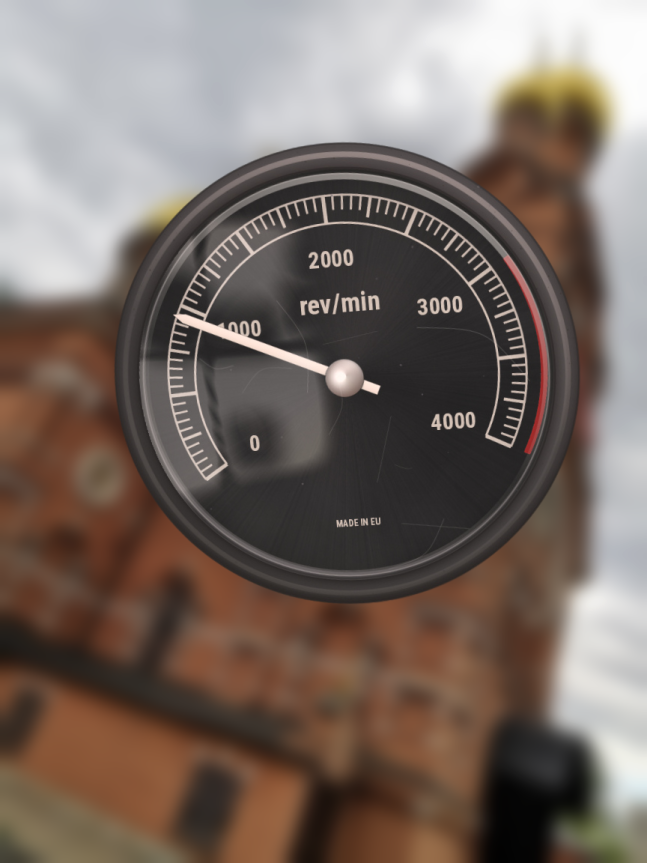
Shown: 950
